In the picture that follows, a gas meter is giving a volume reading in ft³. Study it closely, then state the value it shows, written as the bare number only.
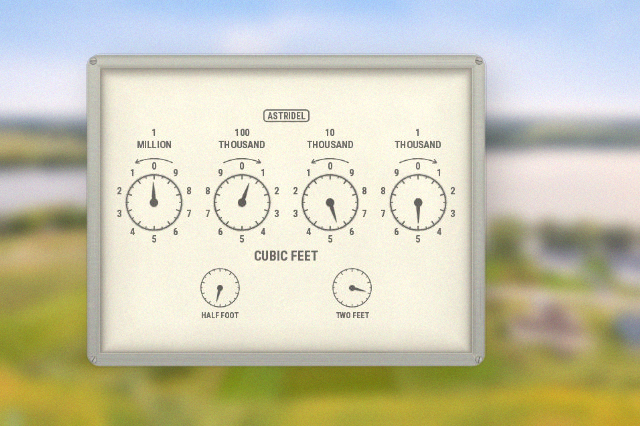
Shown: 5500
